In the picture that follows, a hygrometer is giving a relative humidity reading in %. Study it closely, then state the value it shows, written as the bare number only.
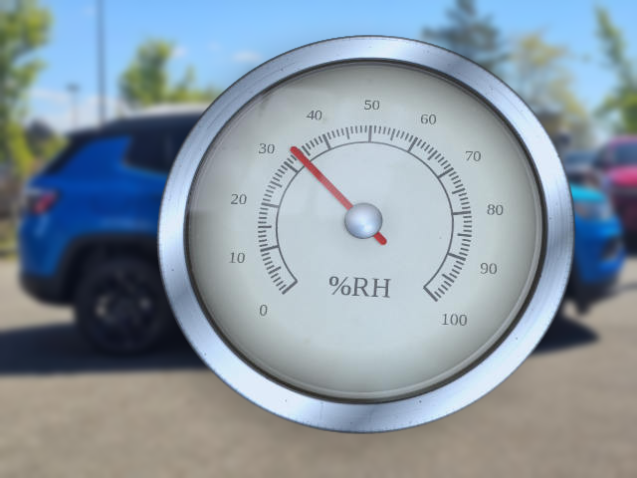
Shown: 33
